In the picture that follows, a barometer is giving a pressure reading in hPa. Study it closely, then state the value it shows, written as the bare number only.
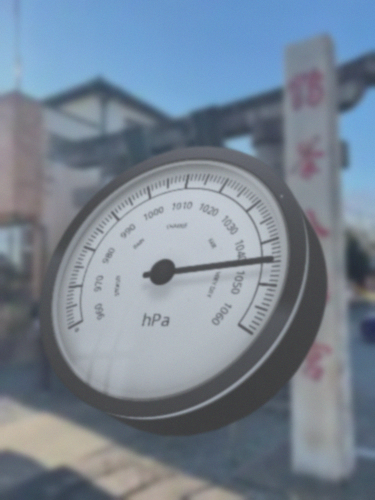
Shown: 1045
